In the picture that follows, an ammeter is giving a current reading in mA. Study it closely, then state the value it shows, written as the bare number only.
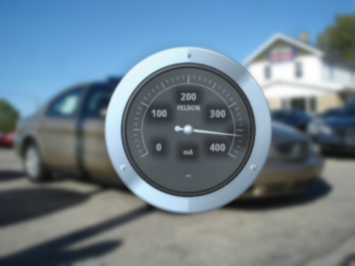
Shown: 360
